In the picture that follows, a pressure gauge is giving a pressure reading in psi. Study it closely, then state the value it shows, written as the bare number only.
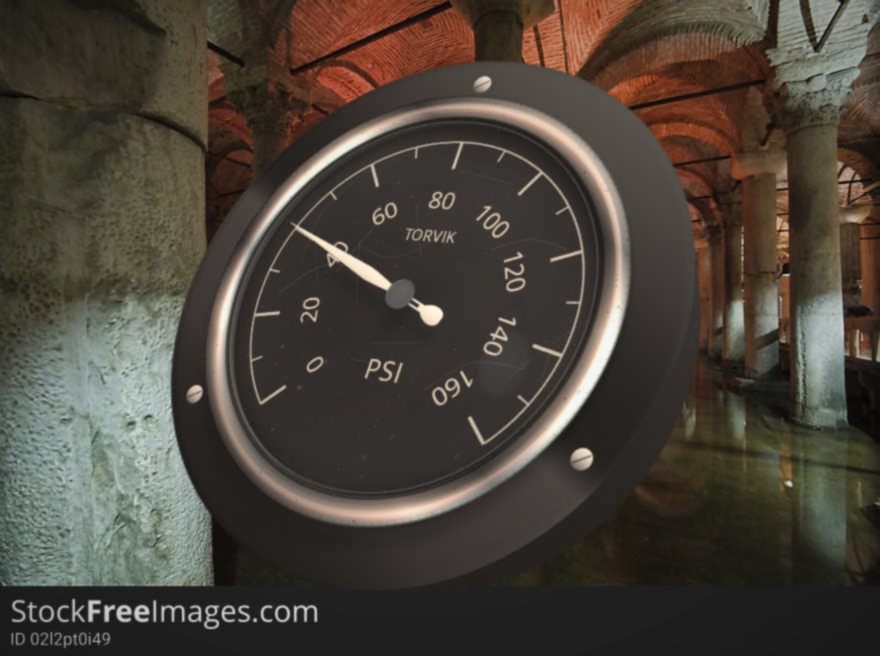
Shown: 40
